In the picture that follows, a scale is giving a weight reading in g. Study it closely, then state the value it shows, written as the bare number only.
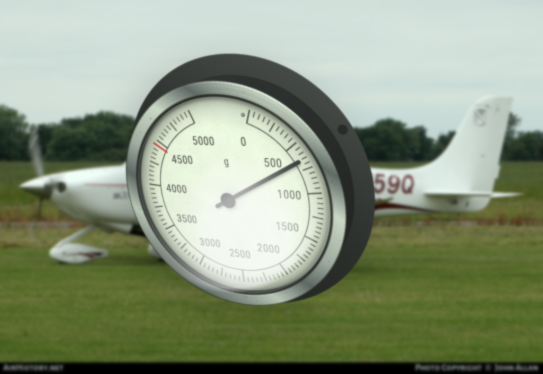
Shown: 650
